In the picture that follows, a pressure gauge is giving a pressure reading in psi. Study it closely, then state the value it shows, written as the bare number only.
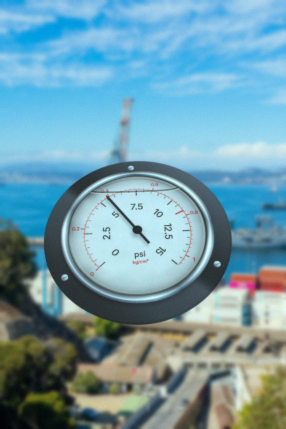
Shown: 5.5
